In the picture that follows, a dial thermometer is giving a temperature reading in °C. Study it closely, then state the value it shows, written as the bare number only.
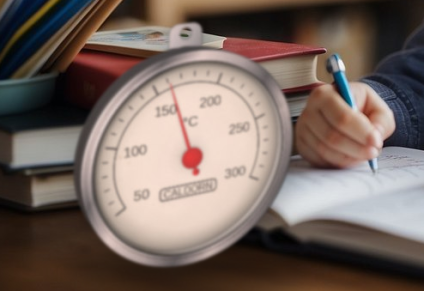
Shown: 160
